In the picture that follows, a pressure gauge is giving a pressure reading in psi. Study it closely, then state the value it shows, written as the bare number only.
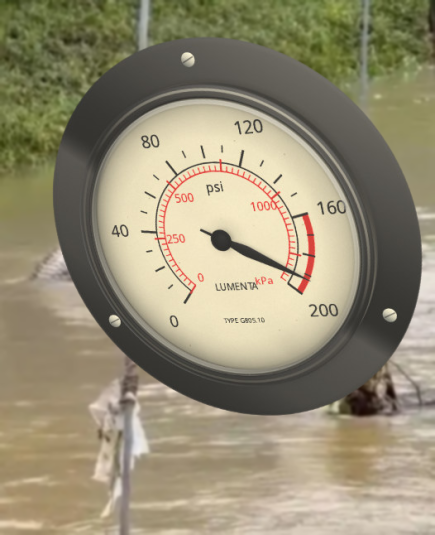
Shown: 190
